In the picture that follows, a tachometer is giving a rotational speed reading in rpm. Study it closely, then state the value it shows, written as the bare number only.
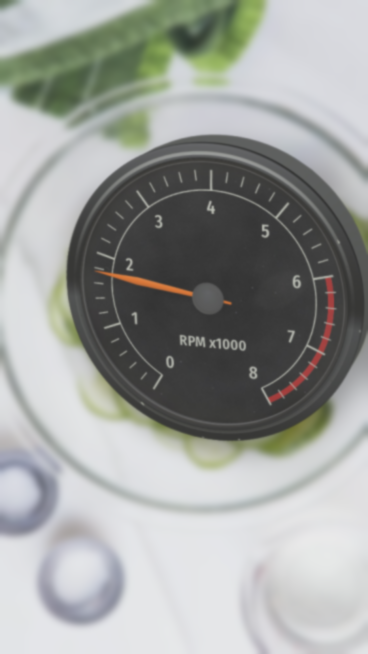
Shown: 1800
